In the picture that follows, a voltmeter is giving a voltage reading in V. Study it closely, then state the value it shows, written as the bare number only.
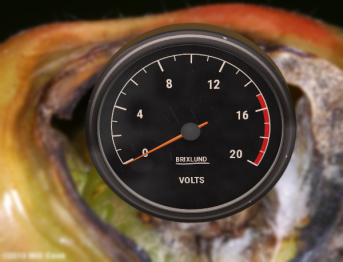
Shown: 0
